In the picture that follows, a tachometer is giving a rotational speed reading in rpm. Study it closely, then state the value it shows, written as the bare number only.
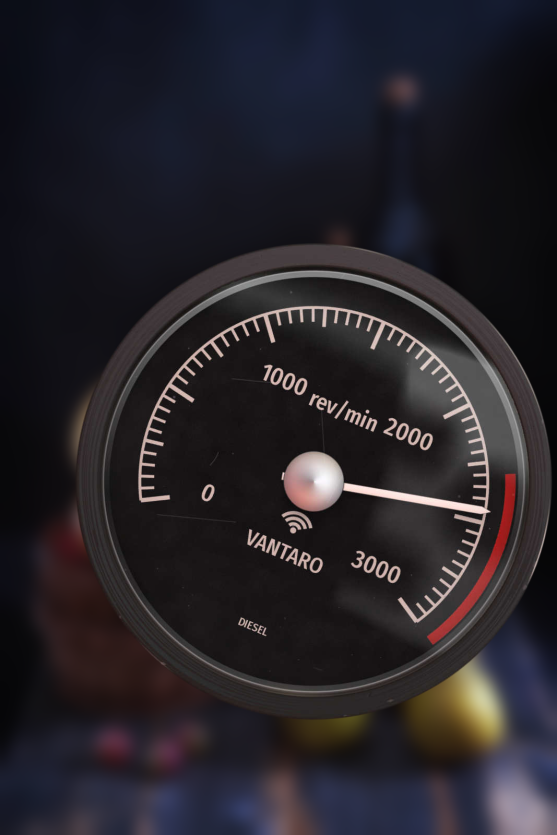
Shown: 2450
